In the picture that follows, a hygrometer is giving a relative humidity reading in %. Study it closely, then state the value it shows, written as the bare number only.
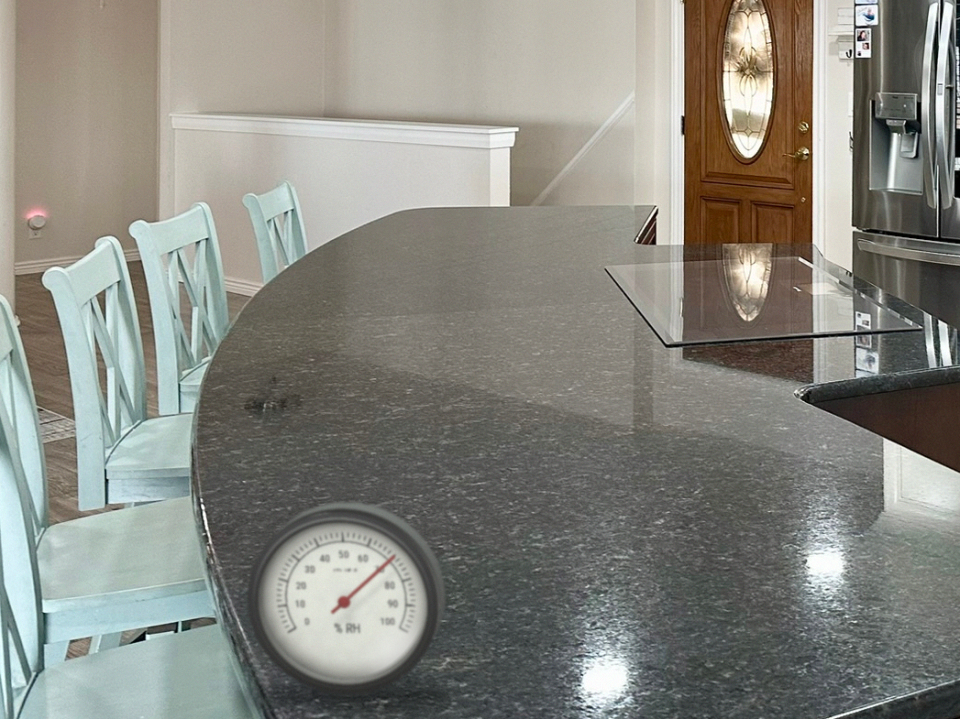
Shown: 70
